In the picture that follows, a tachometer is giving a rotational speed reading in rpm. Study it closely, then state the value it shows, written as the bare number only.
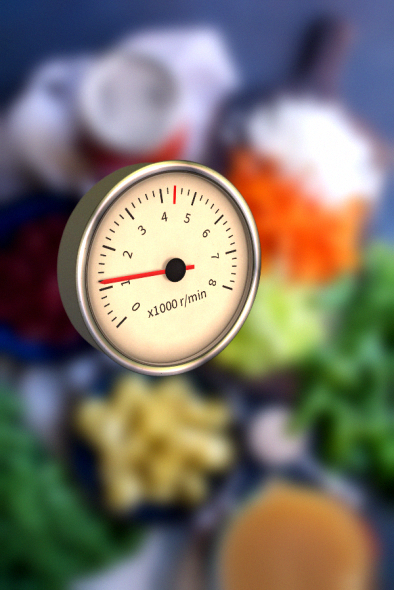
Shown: 1200
